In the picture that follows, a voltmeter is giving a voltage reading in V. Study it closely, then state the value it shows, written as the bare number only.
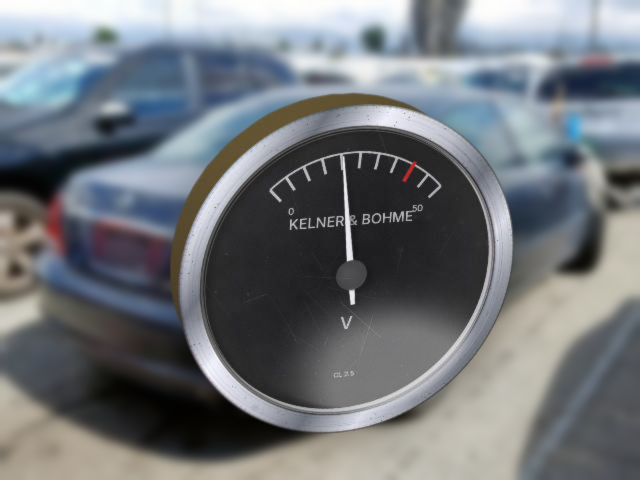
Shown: 20
